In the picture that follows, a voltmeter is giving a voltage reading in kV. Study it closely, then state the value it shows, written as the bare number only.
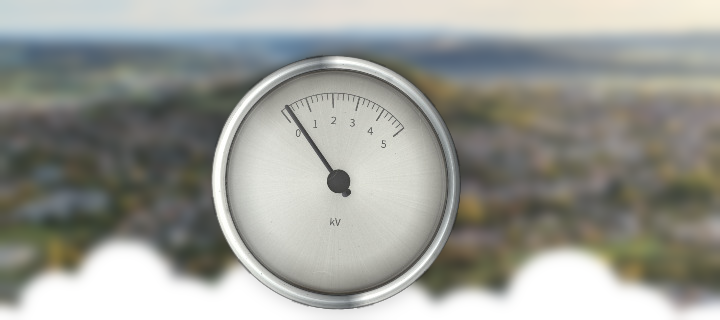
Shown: 0.2
